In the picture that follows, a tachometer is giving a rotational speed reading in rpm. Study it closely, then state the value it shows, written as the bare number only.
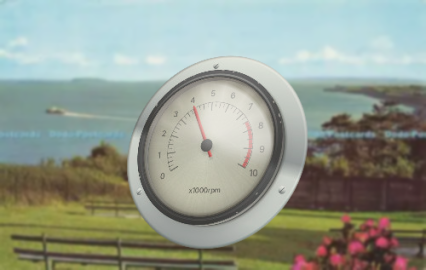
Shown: 4000
